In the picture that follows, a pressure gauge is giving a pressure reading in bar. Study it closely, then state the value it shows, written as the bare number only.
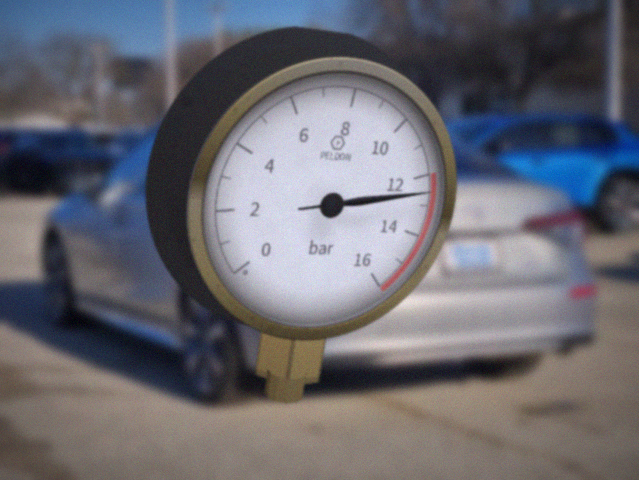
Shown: 12.5
